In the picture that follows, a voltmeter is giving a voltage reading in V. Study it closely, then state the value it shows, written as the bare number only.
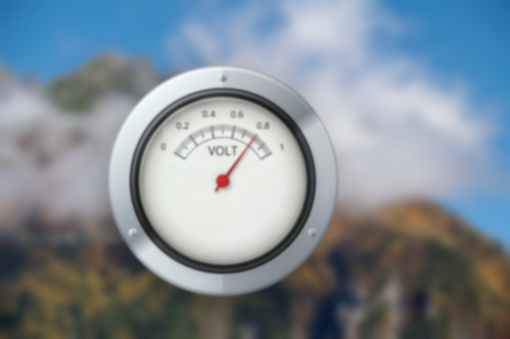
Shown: 0.8
